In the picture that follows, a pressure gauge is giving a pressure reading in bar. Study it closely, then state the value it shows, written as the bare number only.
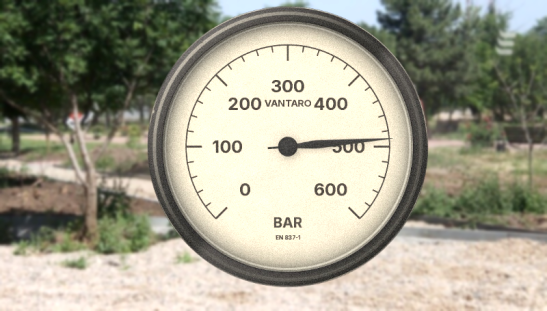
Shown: 490
